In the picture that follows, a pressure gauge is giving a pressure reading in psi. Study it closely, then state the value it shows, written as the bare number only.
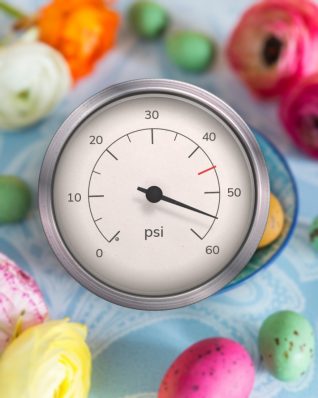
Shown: 55
